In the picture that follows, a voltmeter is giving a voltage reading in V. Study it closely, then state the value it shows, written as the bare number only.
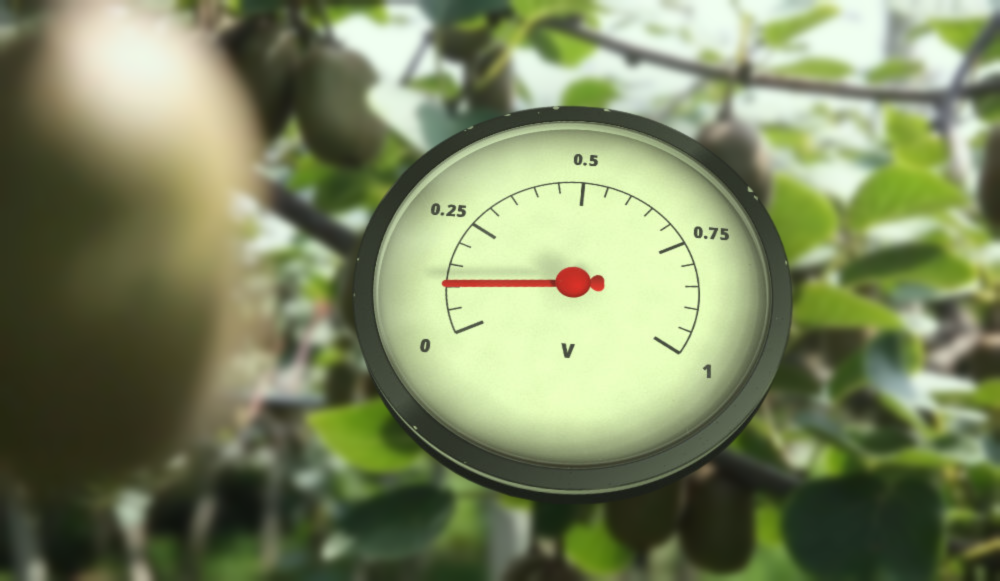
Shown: 0.1
